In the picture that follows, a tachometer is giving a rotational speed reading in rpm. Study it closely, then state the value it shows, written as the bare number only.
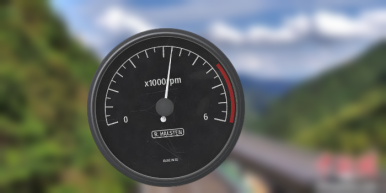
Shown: 3250
